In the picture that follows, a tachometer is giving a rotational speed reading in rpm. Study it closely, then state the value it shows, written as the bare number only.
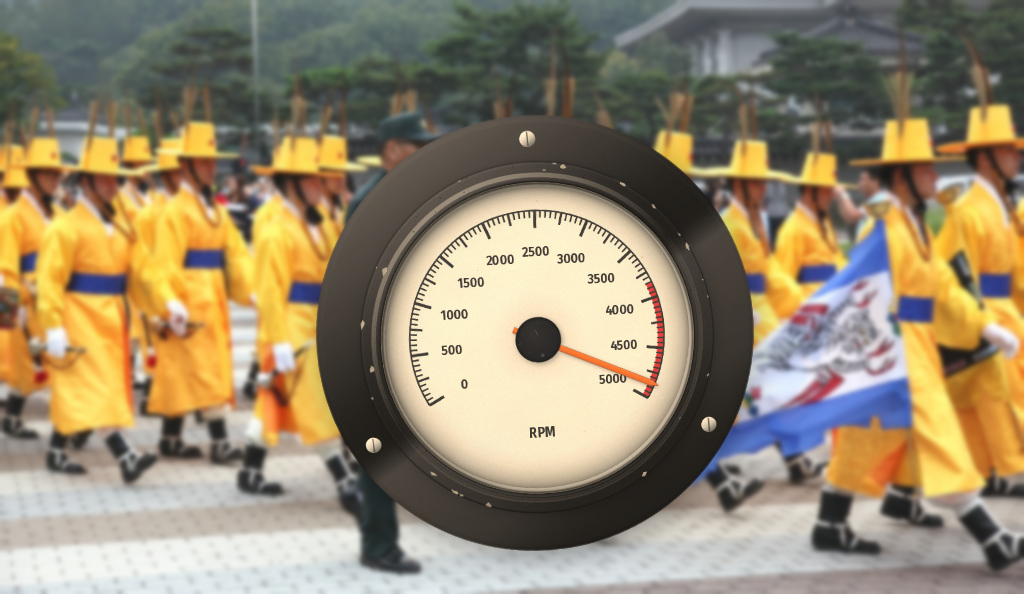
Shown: 4850
